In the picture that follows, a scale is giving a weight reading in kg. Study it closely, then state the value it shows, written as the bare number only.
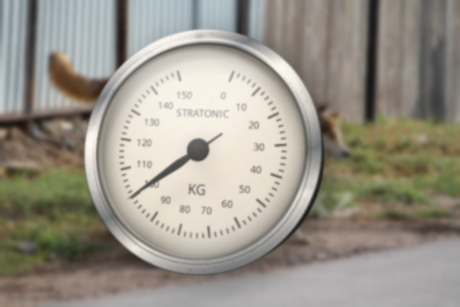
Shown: 100
